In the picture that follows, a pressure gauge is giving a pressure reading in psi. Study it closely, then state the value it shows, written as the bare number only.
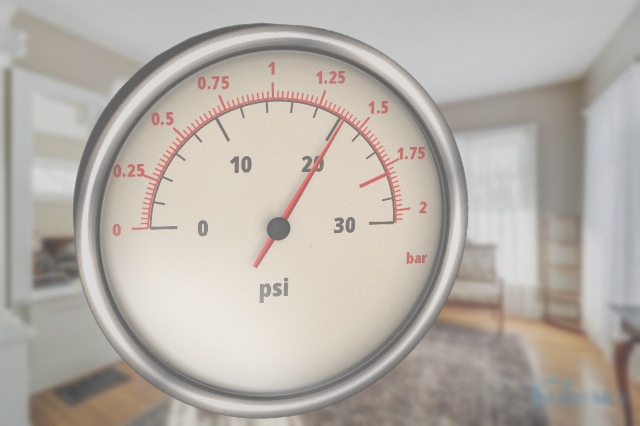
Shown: 20
